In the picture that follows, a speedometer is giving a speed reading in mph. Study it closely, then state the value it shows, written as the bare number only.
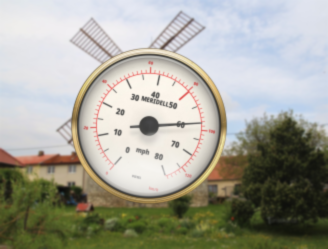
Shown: 60
